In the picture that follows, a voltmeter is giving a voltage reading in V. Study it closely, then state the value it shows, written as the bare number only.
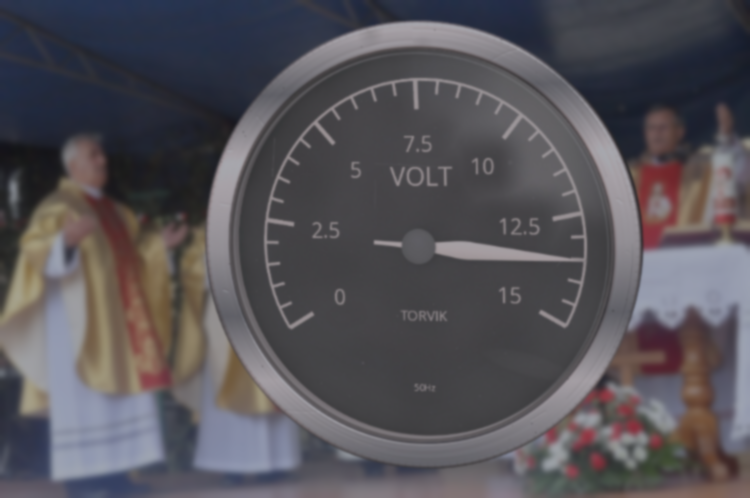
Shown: 13.5
